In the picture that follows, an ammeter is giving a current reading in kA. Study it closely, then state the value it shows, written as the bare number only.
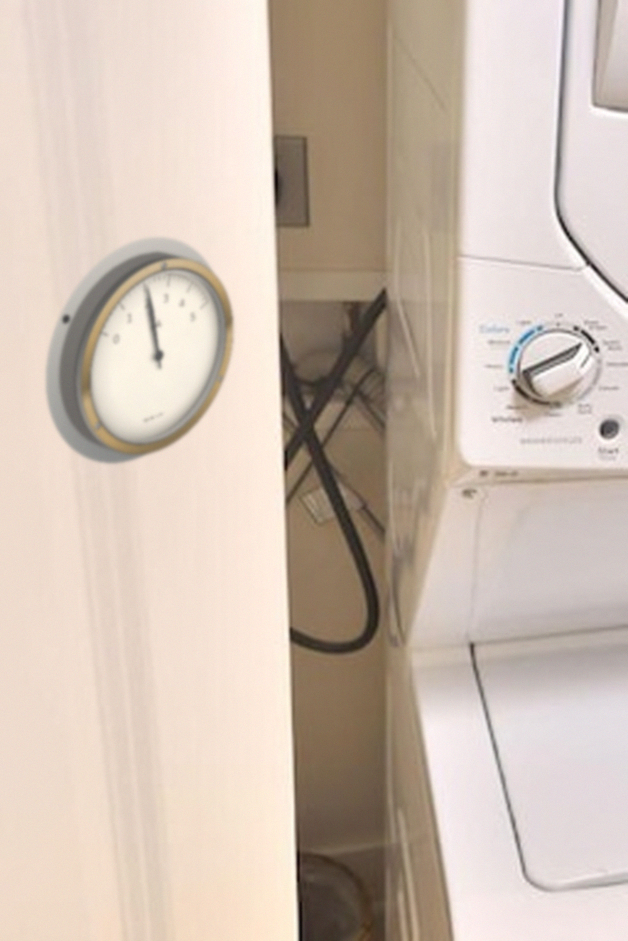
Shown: 2
